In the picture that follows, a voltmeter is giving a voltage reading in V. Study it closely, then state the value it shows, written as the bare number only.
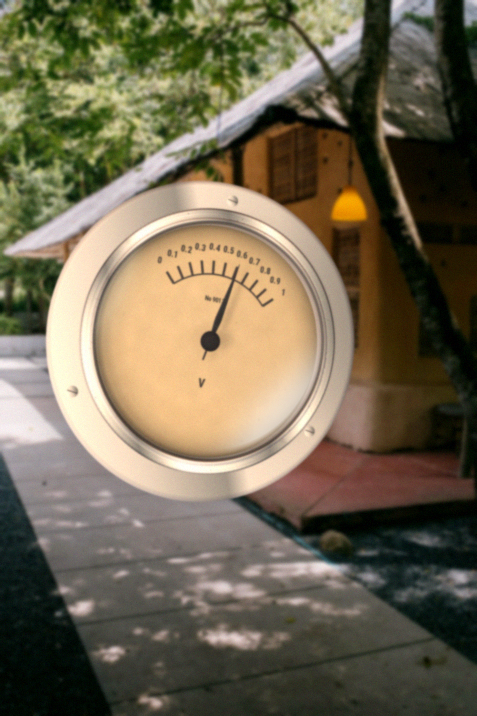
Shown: 0.6
